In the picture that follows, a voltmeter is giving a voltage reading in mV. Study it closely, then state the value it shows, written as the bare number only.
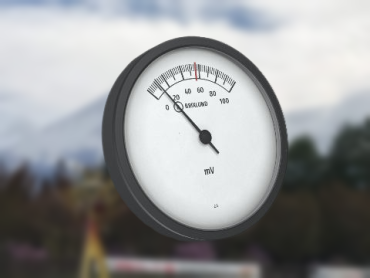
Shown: 10
